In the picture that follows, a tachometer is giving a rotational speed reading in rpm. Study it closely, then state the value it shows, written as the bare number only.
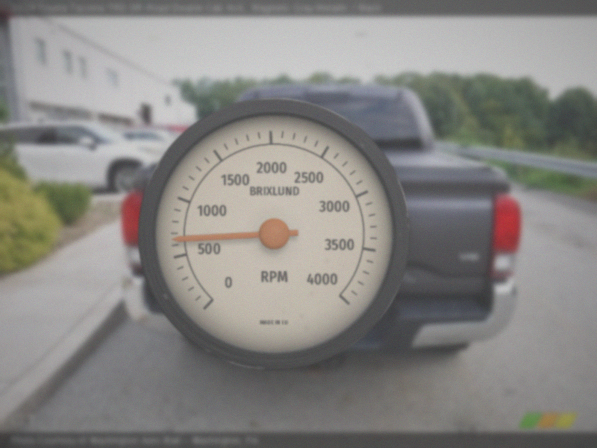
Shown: 650
